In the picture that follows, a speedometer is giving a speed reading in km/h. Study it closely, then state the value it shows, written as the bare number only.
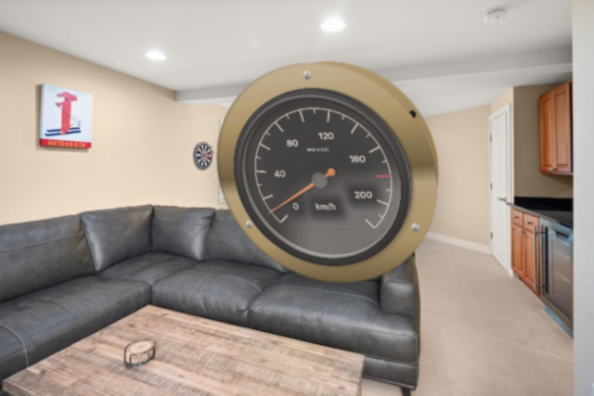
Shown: 10
